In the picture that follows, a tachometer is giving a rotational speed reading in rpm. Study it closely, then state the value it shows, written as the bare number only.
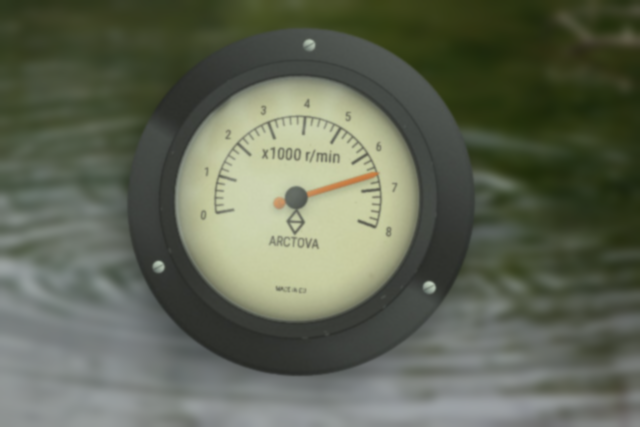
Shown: 6600
